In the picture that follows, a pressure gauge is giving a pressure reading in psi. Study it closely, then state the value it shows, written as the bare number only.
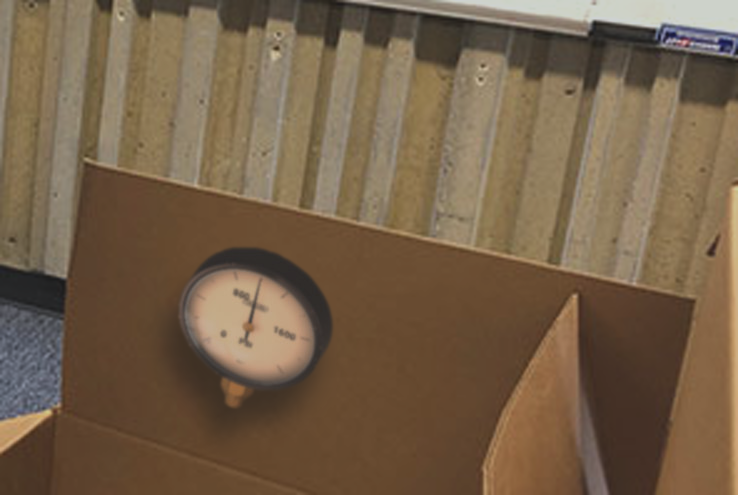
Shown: 1000
